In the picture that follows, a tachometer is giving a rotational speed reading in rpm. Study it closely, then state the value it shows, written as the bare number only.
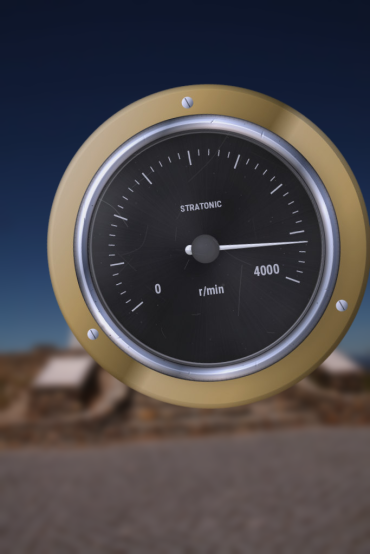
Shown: 3600
